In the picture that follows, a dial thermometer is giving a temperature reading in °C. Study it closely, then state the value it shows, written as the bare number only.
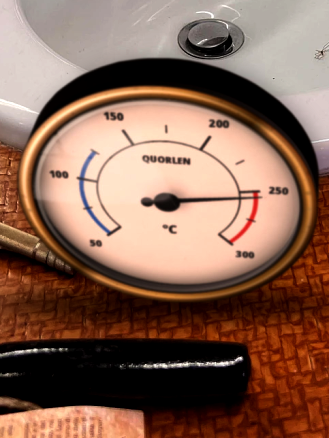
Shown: 250
